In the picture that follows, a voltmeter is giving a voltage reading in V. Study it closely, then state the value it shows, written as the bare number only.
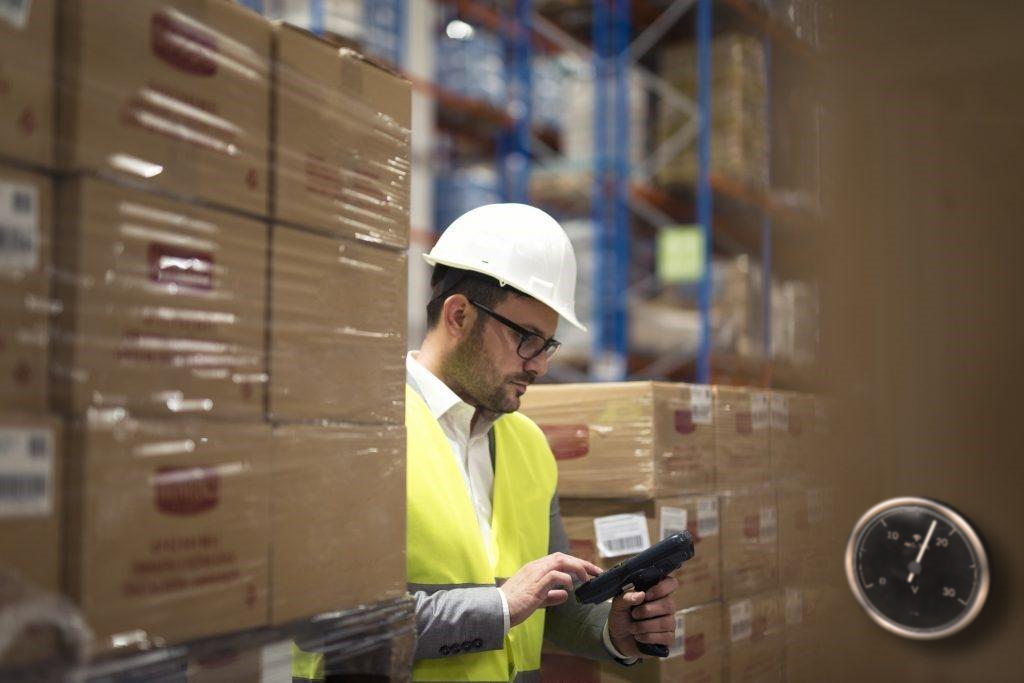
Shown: 17.5
